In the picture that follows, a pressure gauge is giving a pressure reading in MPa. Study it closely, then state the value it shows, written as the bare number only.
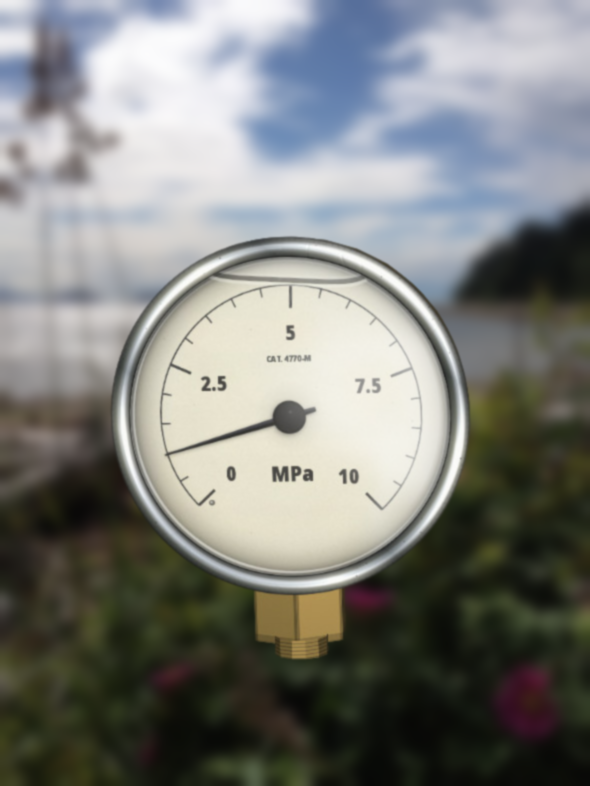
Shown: 1
